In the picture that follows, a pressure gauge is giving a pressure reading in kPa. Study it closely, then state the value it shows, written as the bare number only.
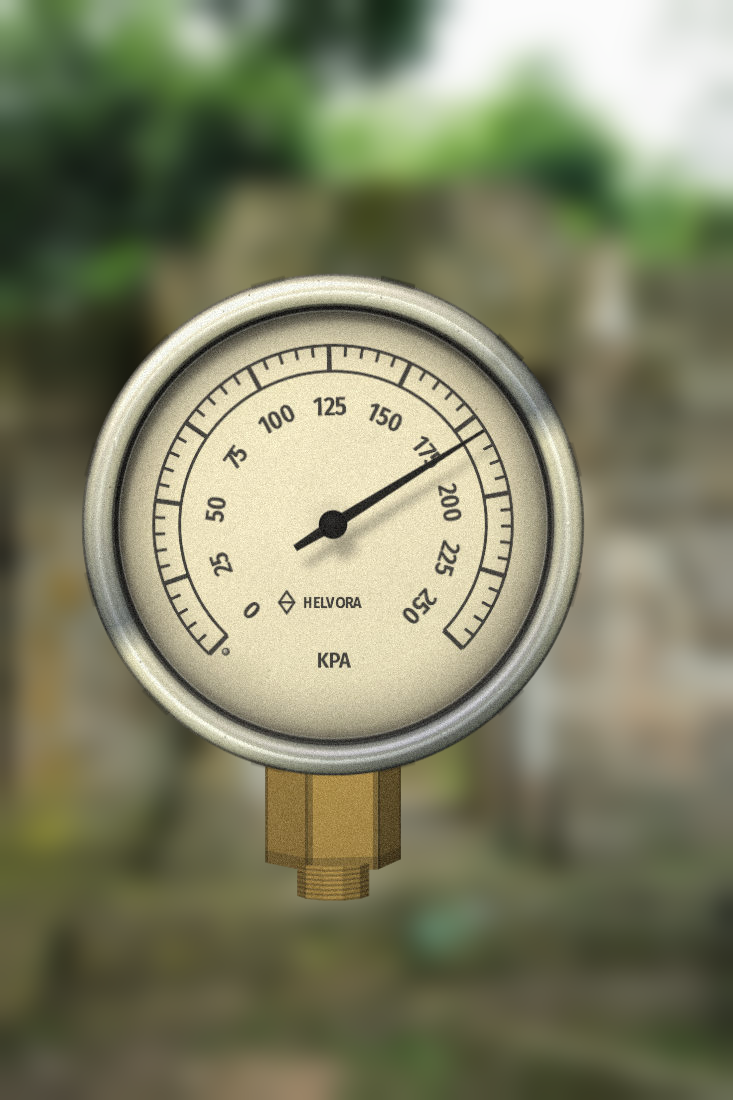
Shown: 180
